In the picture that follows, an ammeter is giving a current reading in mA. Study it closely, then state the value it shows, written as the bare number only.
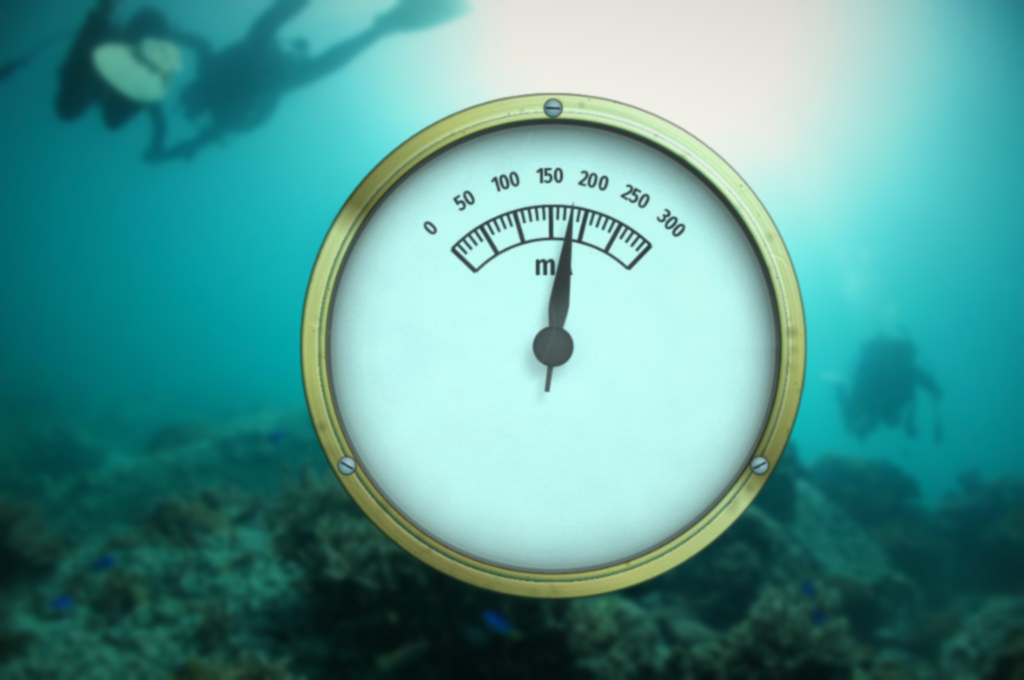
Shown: 180
